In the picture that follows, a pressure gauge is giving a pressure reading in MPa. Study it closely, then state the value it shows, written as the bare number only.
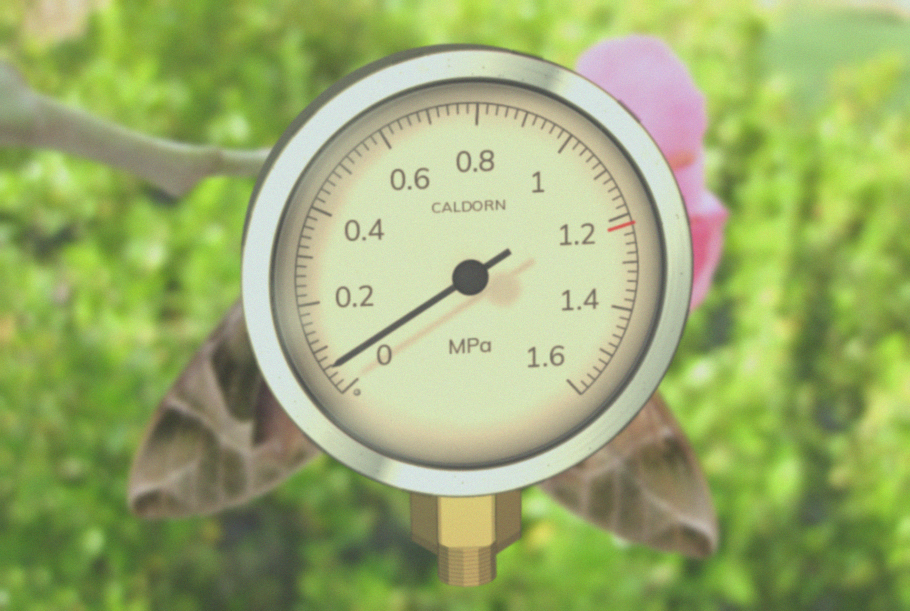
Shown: 0.06
